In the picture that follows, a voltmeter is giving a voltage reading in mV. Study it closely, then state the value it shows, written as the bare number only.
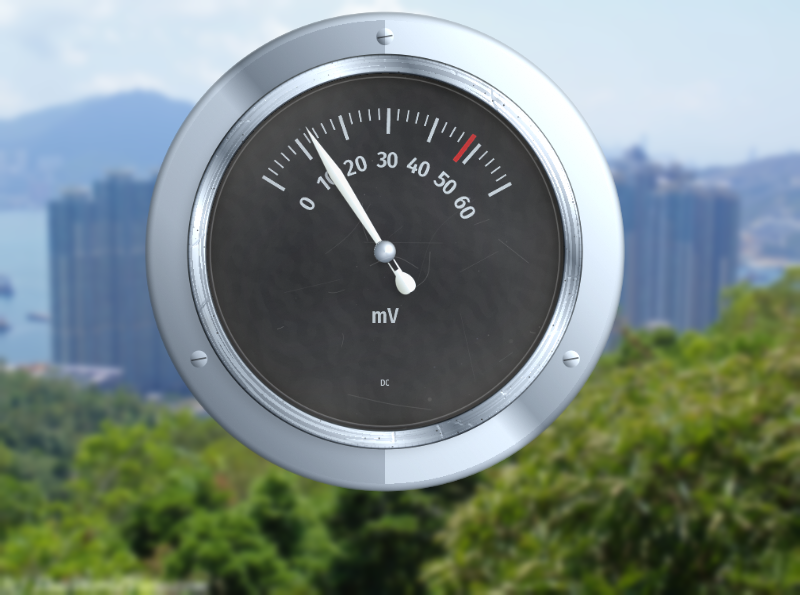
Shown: 13
